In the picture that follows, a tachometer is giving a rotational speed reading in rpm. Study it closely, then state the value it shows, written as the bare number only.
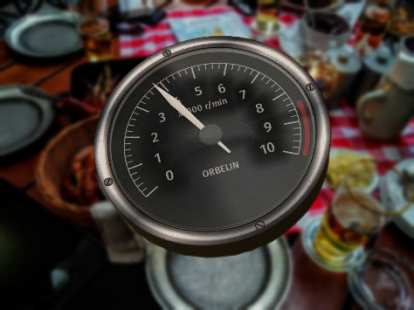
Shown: 3800
